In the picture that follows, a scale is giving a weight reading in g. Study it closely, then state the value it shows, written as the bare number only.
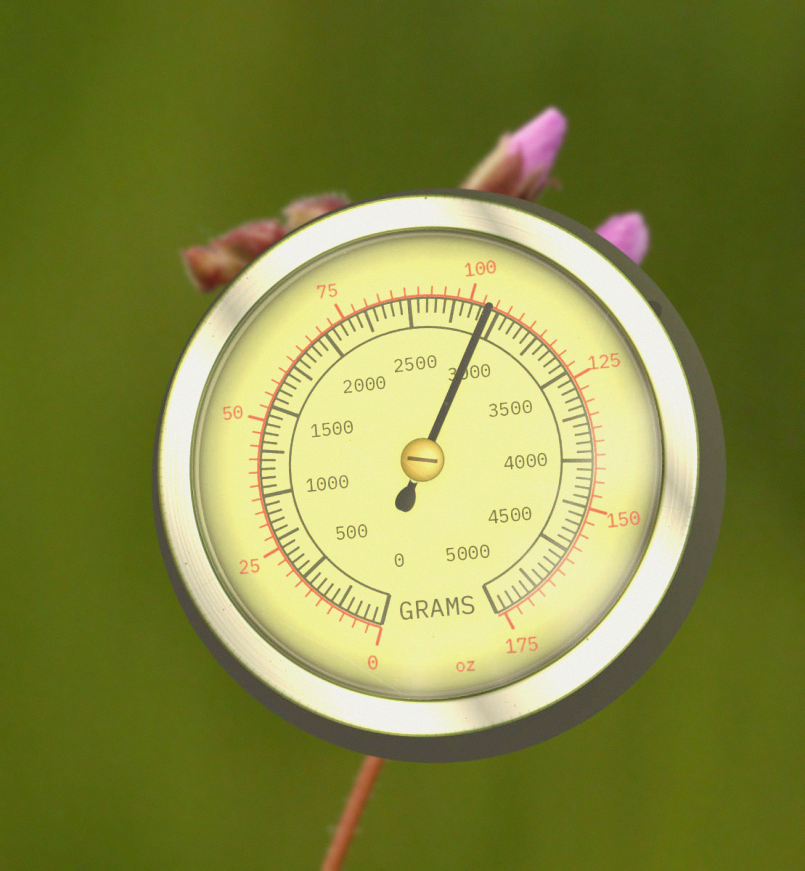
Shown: 2950
